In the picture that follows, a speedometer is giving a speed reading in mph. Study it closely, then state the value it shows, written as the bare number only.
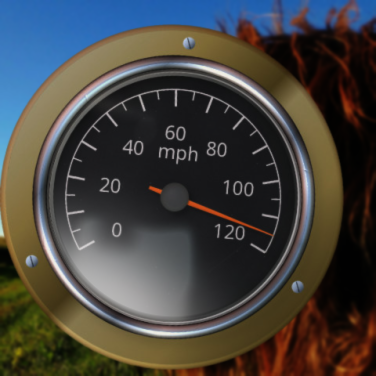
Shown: 115
